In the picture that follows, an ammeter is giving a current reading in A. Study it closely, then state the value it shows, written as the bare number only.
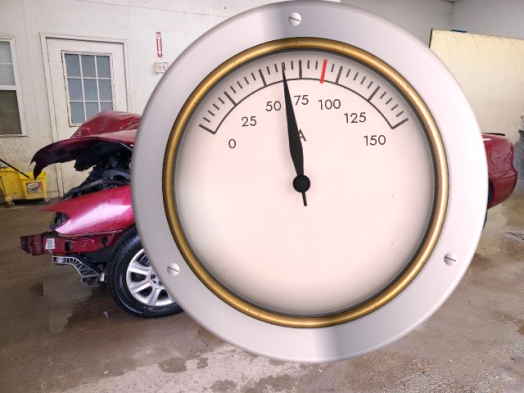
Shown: 65
